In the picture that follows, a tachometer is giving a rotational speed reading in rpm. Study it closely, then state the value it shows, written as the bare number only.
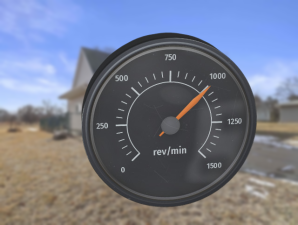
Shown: 1000
